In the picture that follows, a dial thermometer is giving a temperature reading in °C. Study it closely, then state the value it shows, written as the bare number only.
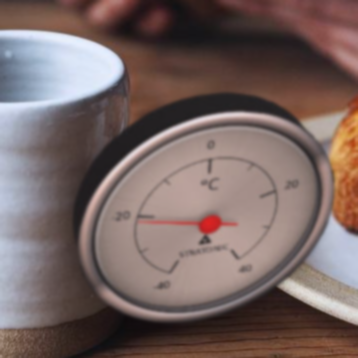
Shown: -20
